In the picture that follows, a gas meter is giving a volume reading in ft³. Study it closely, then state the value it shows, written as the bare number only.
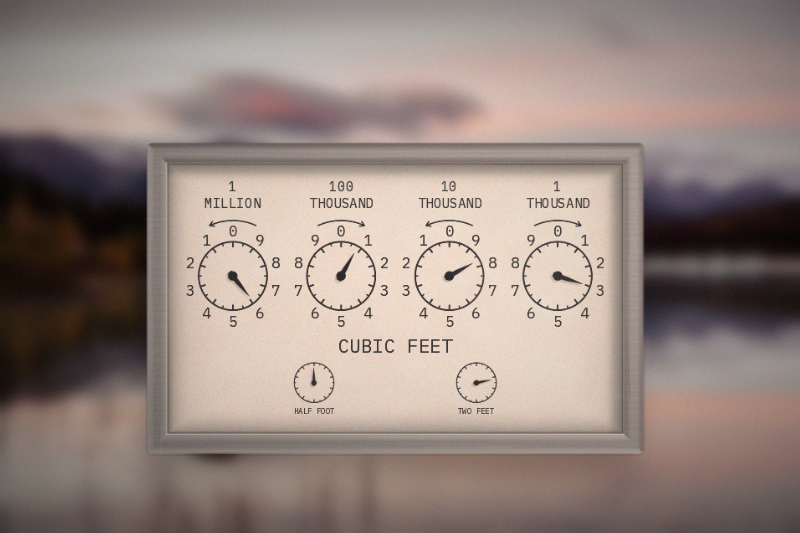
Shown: 608300
